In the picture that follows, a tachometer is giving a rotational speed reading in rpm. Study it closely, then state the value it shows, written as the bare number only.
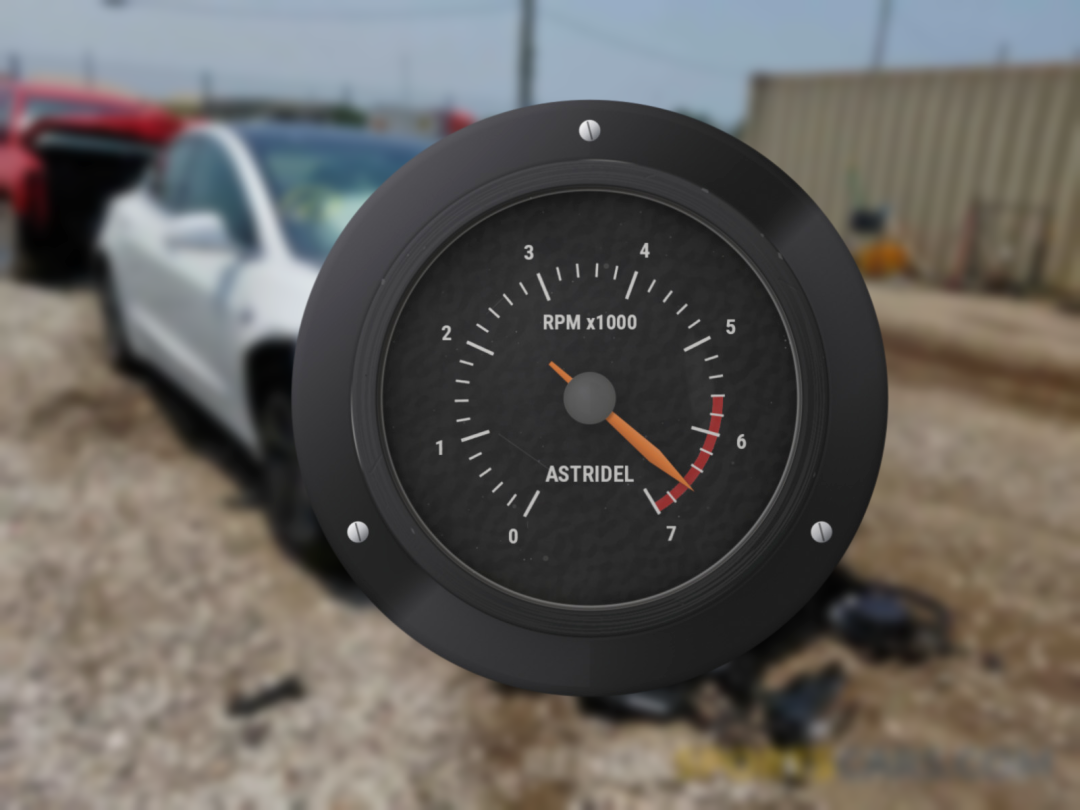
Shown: 6600
